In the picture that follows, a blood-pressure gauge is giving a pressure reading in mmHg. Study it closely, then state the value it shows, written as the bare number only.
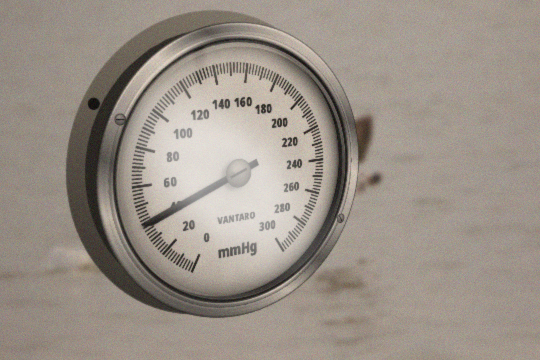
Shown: 40
